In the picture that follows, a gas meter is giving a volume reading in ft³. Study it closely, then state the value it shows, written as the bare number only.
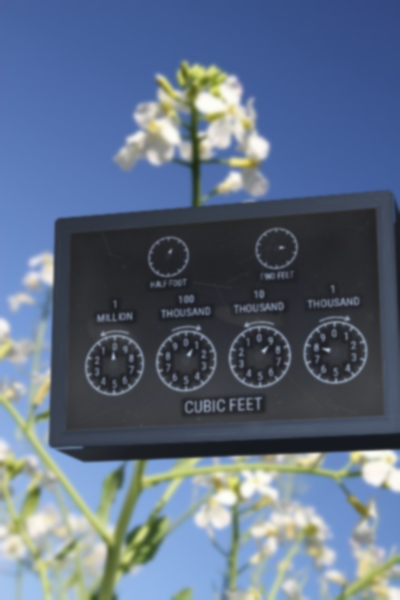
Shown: 8800
